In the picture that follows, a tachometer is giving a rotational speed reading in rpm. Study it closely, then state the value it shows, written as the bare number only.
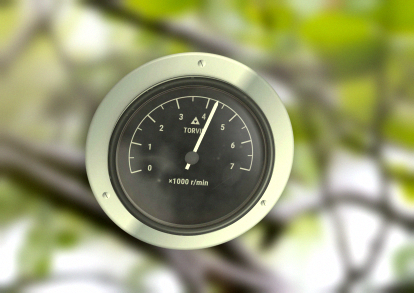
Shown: 4250
